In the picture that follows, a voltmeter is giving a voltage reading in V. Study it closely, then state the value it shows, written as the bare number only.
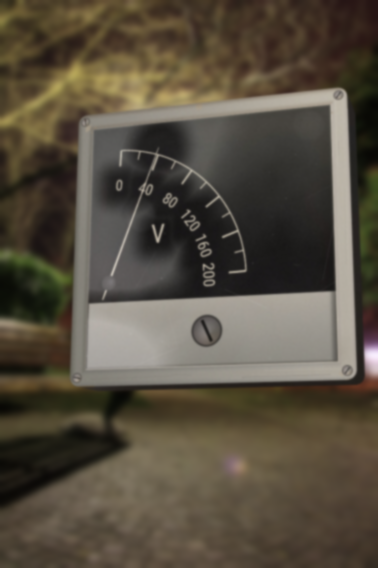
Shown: 40
